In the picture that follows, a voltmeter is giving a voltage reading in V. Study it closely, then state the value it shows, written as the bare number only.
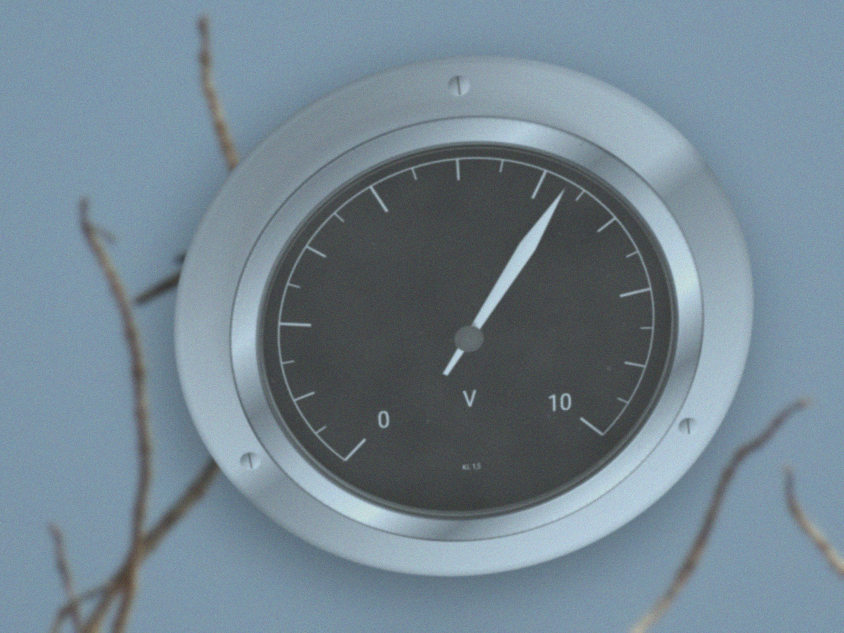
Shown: 6.25
